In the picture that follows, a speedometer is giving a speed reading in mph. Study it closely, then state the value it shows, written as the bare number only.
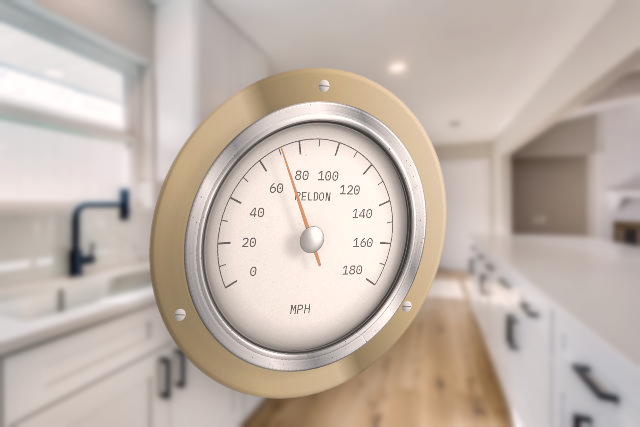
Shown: 70
